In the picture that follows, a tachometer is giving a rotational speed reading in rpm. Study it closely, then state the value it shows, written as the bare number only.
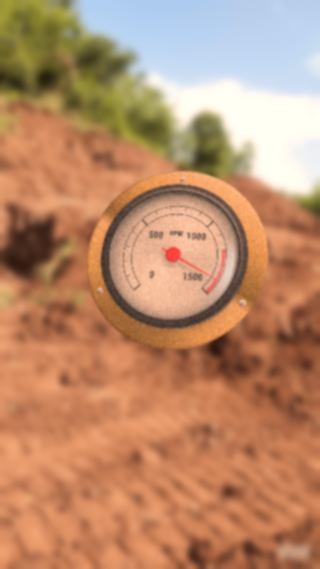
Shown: 1400
